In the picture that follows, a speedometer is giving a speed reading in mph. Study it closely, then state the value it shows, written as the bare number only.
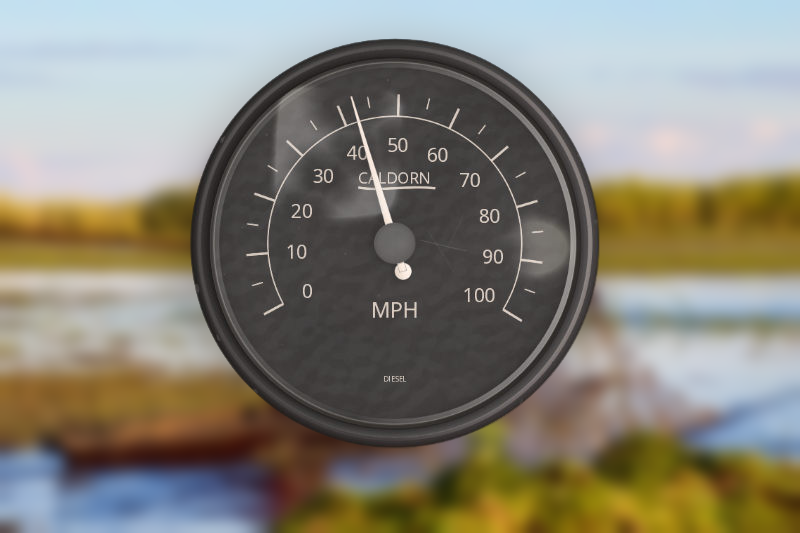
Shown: 42.5
